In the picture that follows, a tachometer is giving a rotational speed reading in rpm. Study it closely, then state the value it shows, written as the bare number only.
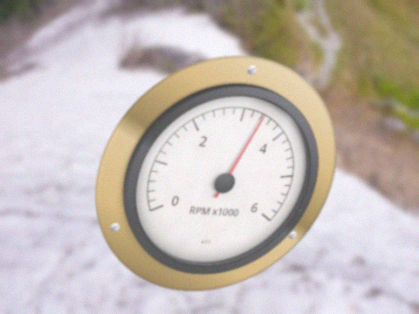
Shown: 3400
